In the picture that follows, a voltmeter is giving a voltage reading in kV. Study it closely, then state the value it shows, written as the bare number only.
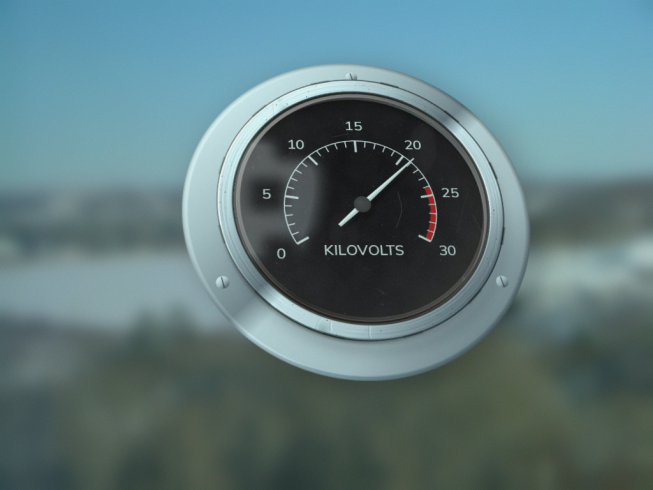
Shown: 21
